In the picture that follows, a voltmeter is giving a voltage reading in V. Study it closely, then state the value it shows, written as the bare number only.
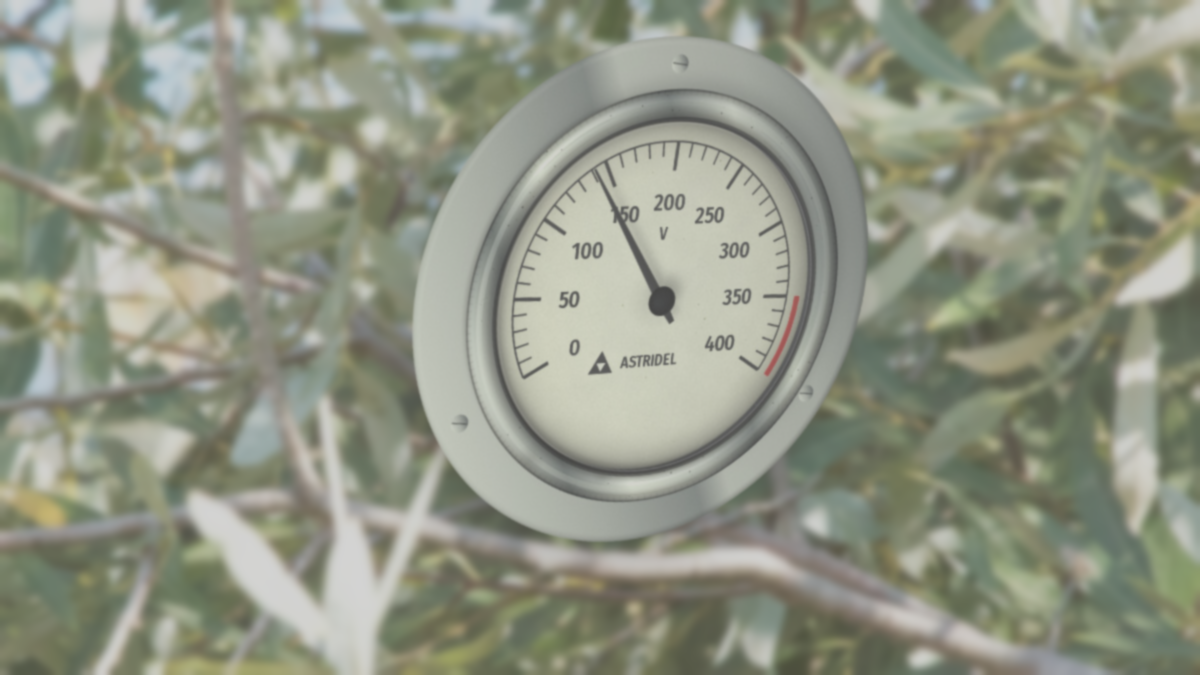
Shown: 140
